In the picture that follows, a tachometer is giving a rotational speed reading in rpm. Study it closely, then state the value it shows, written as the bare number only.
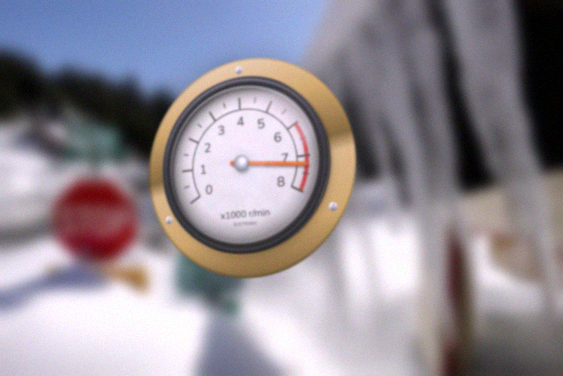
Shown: 7250
